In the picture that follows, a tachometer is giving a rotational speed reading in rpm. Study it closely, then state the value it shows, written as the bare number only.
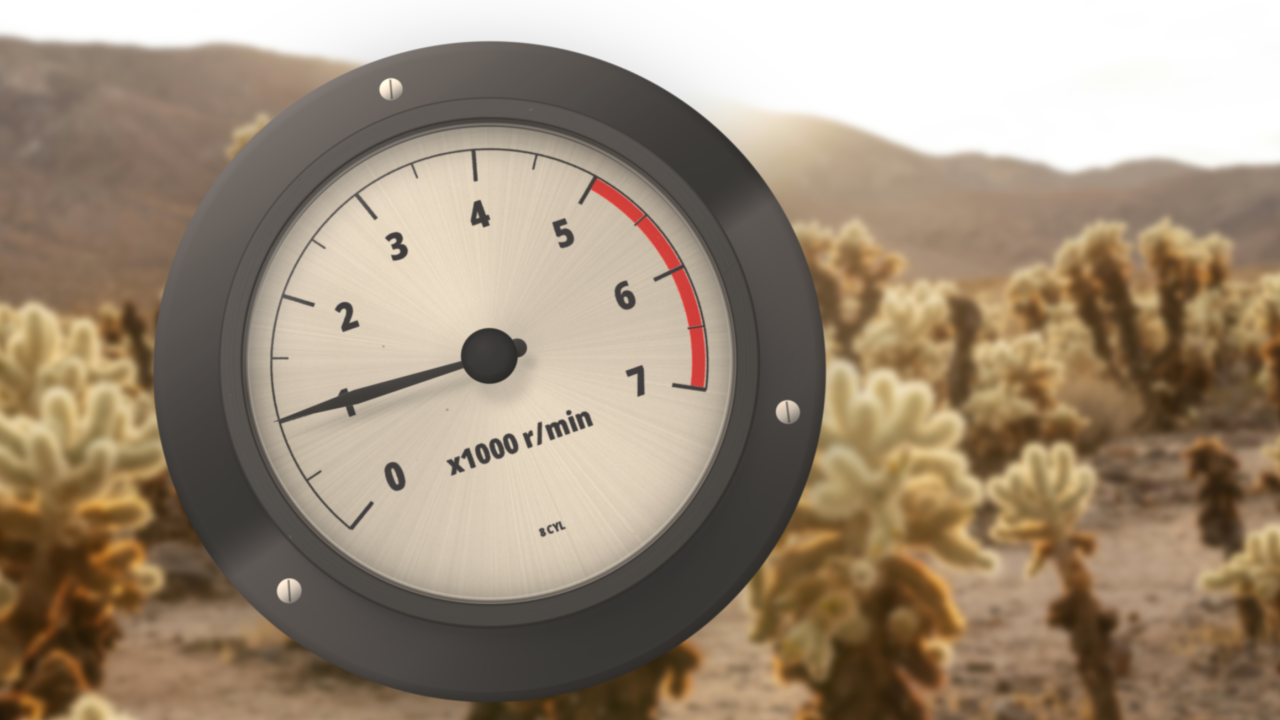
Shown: 1000
